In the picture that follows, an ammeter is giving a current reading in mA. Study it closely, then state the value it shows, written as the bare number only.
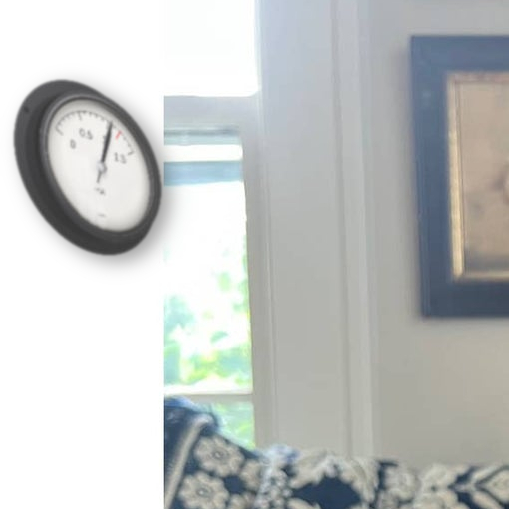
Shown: 1
